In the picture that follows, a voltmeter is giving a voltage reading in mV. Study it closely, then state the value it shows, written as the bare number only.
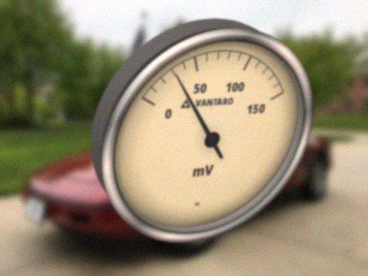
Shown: 30
